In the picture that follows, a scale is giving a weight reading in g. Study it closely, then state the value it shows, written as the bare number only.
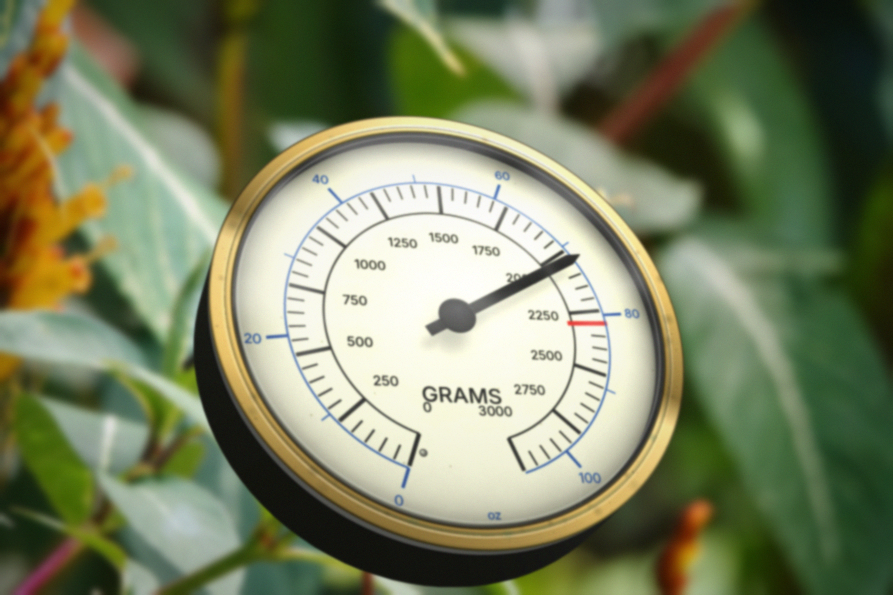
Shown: 2050
